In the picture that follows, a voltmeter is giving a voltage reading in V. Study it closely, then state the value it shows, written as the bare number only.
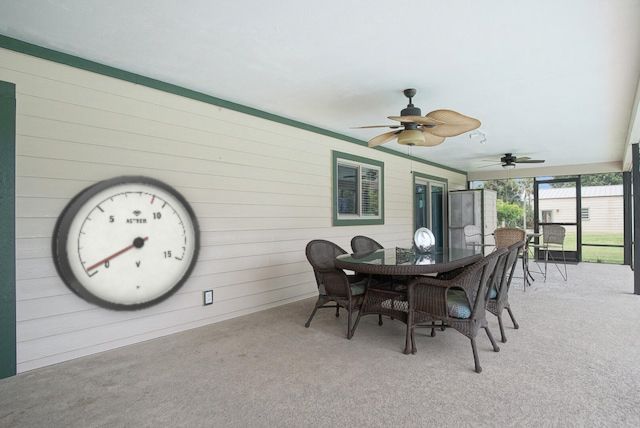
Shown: 0.5
